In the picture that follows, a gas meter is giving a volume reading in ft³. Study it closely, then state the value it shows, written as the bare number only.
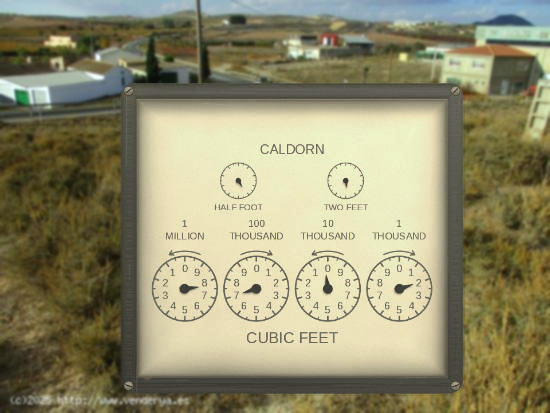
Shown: 770200
